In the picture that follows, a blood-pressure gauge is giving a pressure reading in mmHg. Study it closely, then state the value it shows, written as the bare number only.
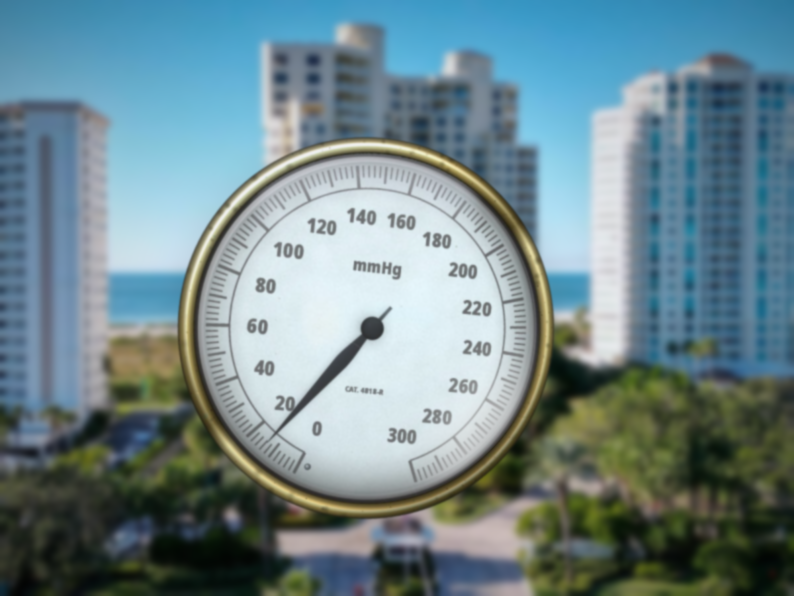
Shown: 14
